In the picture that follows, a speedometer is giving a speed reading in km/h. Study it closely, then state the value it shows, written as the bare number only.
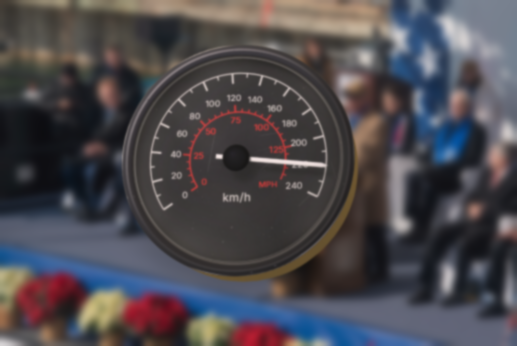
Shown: 220
